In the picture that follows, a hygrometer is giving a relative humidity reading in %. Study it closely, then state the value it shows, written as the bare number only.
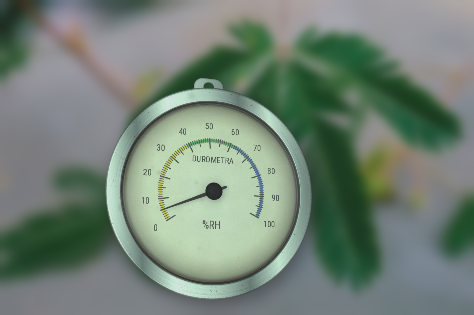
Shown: 5
